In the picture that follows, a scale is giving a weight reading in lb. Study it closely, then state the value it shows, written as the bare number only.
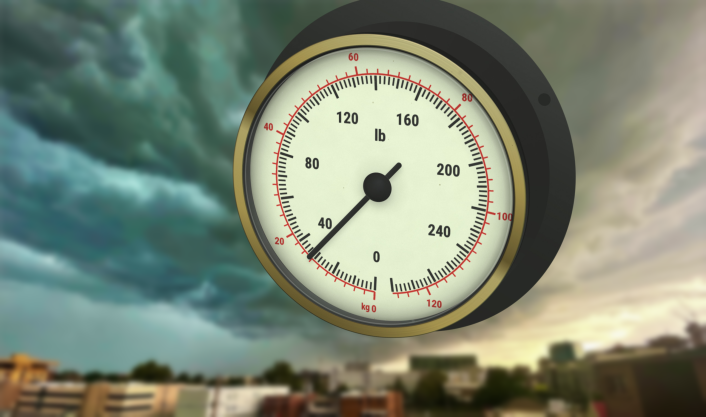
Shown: 32
